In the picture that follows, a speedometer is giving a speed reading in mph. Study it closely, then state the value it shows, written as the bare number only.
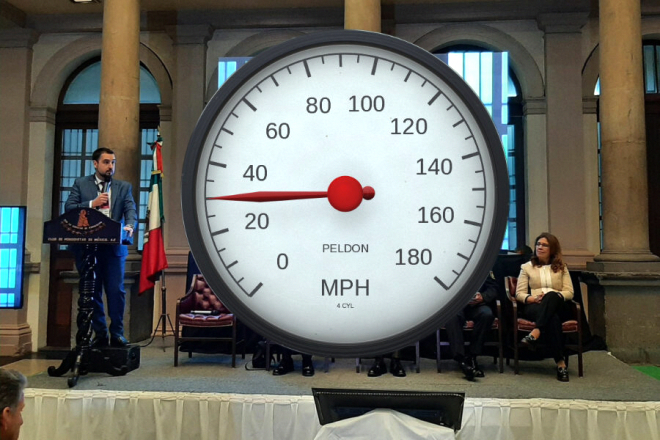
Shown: 30
